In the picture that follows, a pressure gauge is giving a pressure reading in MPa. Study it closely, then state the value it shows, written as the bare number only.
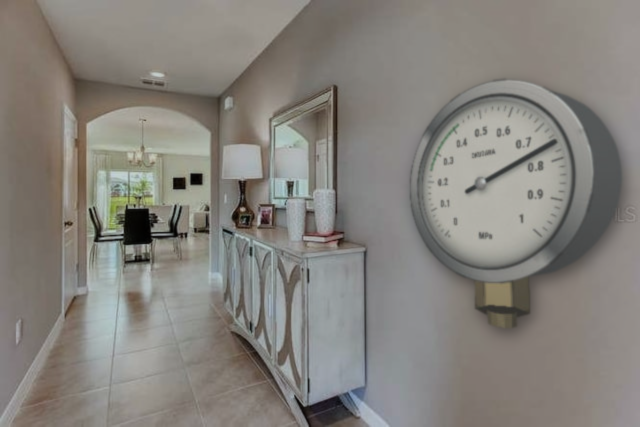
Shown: 0.76
